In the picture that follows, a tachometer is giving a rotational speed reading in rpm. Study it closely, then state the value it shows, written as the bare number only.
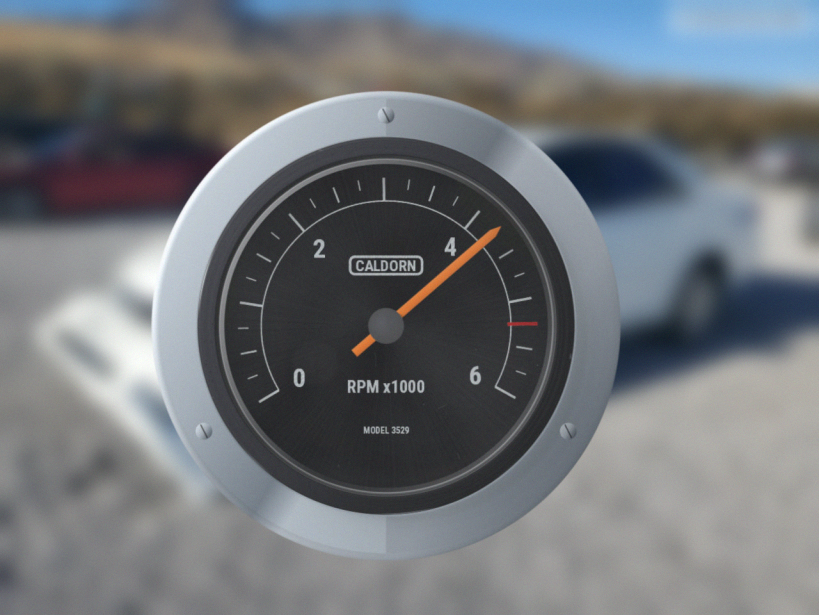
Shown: 4250
